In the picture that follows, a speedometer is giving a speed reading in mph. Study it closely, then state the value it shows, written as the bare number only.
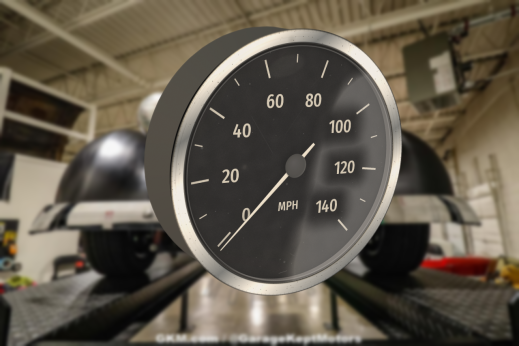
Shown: 0
